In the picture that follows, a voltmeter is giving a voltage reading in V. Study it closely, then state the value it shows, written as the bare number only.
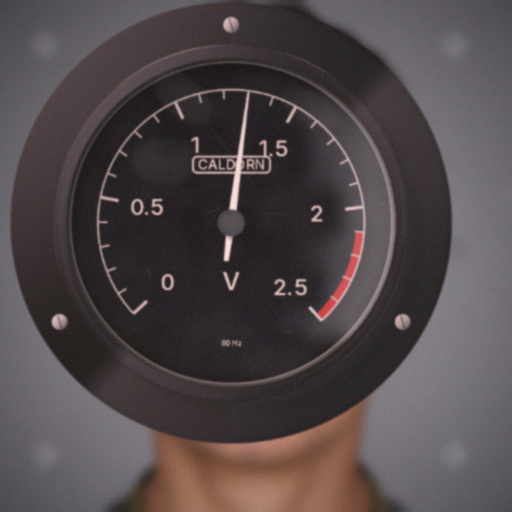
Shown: 1.3
